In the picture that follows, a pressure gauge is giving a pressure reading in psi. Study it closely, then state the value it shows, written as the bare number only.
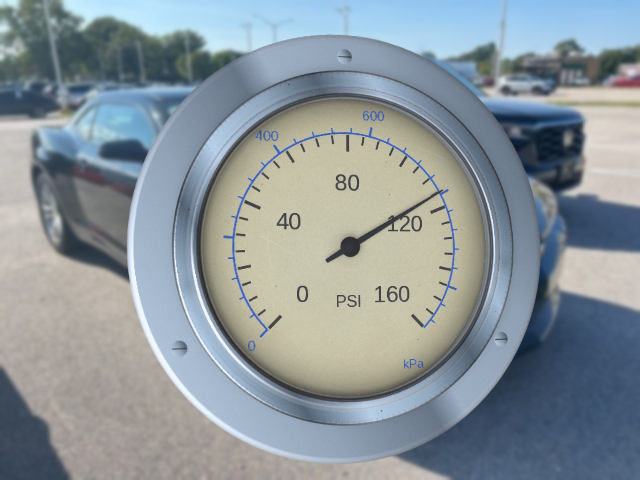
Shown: 115
